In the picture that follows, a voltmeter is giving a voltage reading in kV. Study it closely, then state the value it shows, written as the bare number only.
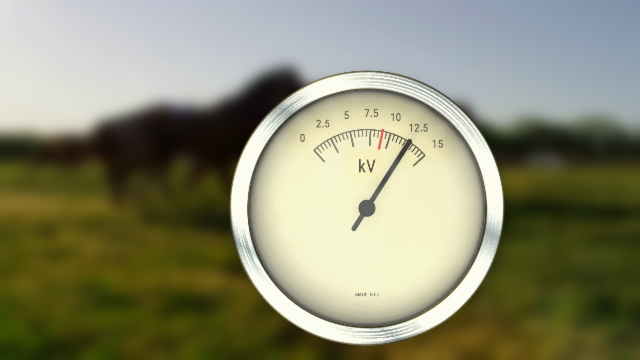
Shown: 12.5
